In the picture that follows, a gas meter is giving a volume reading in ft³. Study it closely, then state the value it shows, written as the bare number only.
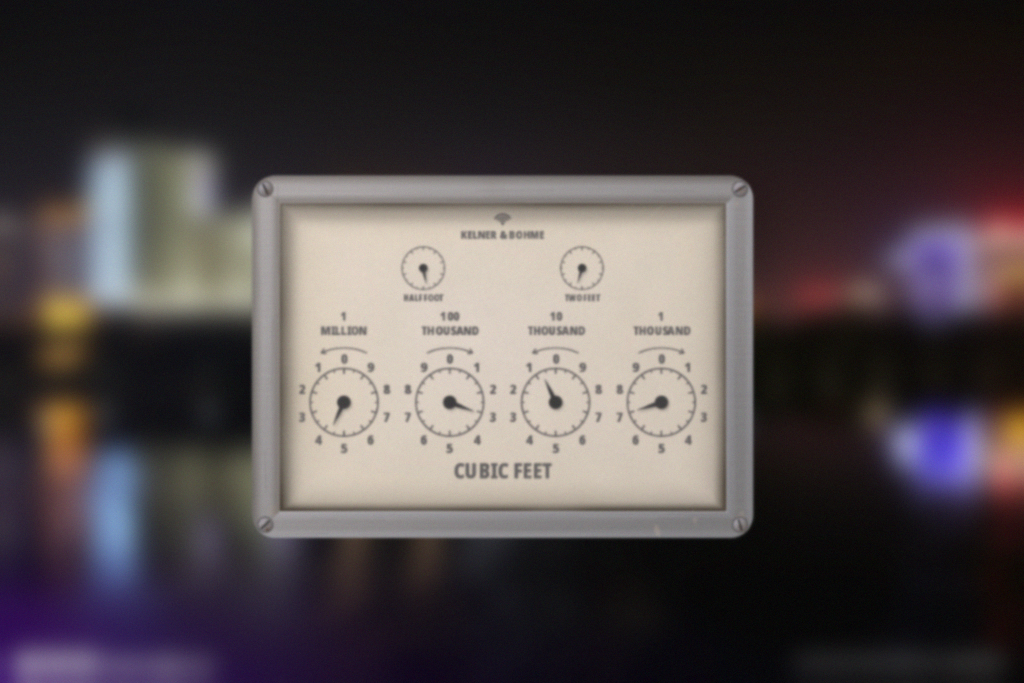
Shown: 430700
